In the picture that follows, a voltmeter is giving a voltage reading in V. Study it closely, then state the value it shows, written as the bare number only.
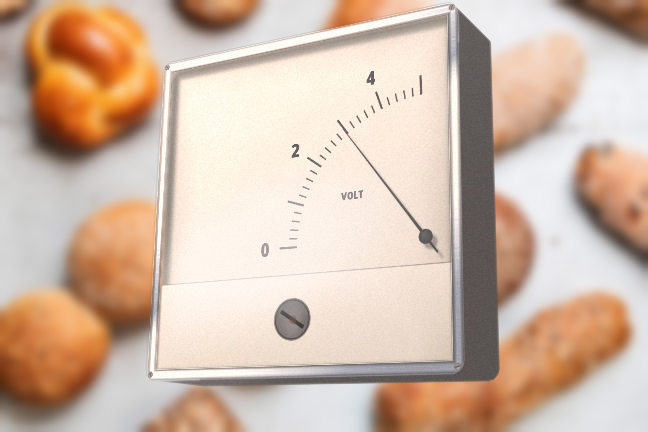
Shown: 3
